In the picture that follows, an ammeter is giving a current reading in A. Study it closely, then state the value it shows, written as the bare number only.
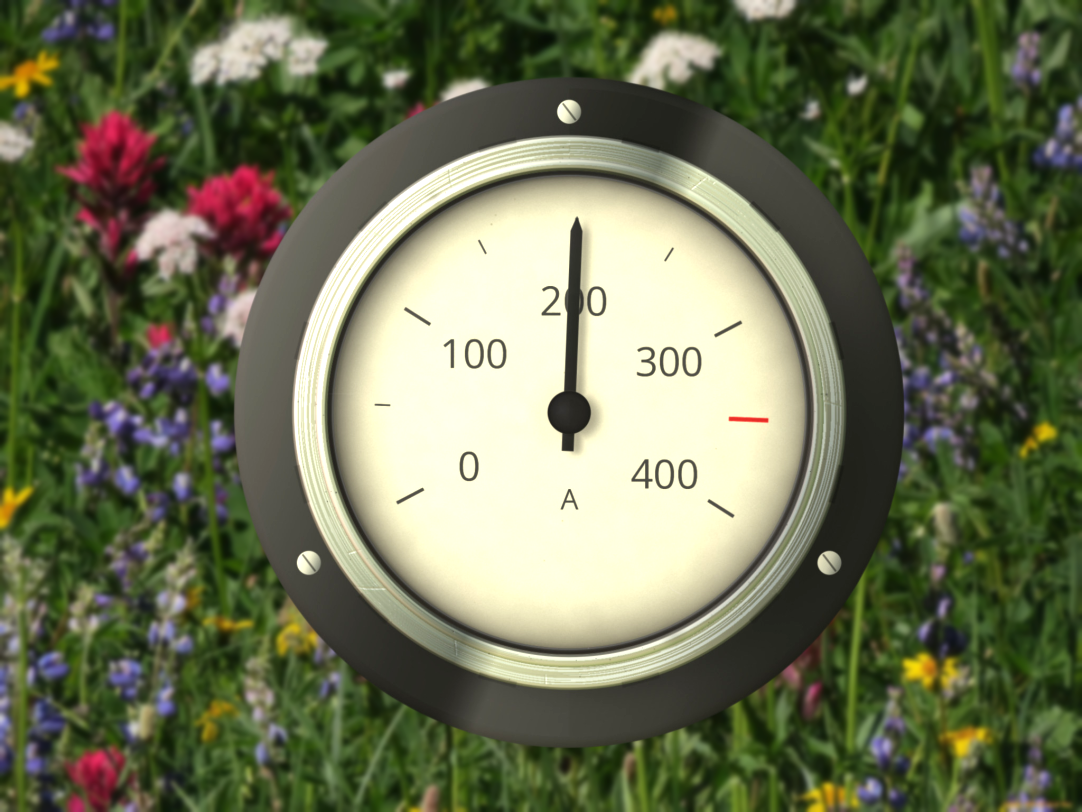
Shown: 200
